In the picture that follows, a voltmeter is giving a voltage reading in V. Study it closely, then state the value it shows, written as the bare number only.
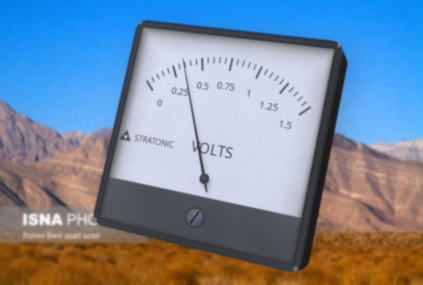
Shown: 0.35
